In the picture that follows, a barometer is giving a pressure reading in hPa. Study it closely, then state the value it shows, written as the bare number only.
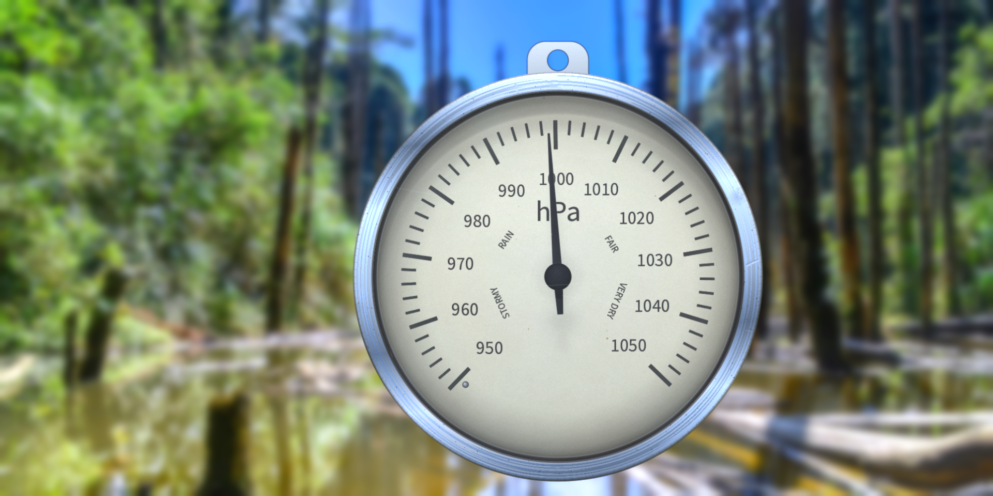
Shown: 999
